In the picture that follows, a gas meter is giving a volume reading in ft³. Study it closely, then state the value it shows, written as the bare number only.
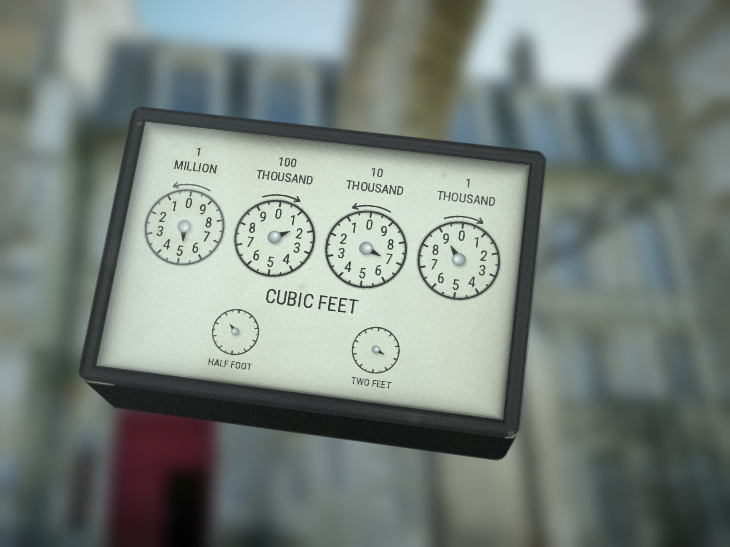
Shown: 516900
